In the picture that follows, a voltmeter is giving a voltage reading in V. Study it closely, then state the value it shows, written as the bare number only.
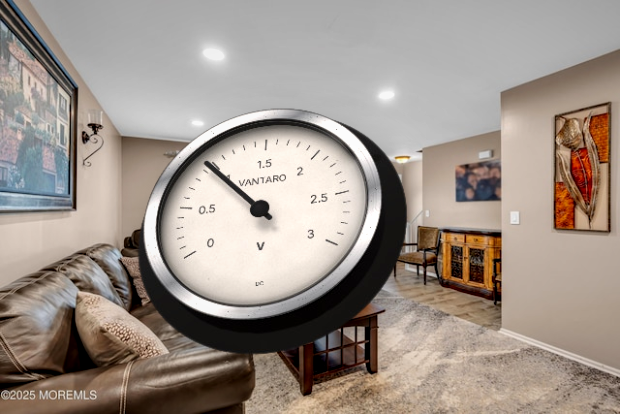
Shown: 0.95
